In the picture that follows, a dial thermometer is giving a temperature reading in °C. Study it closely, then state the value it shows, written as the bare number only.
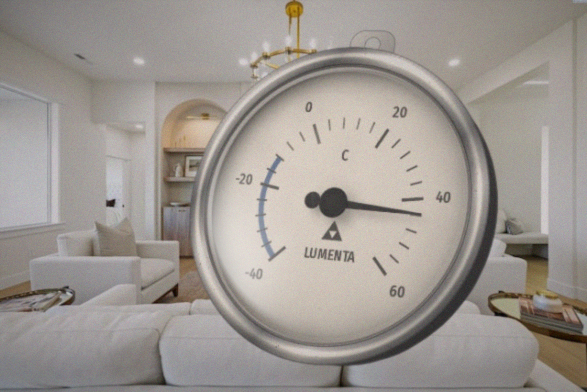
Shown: 44
